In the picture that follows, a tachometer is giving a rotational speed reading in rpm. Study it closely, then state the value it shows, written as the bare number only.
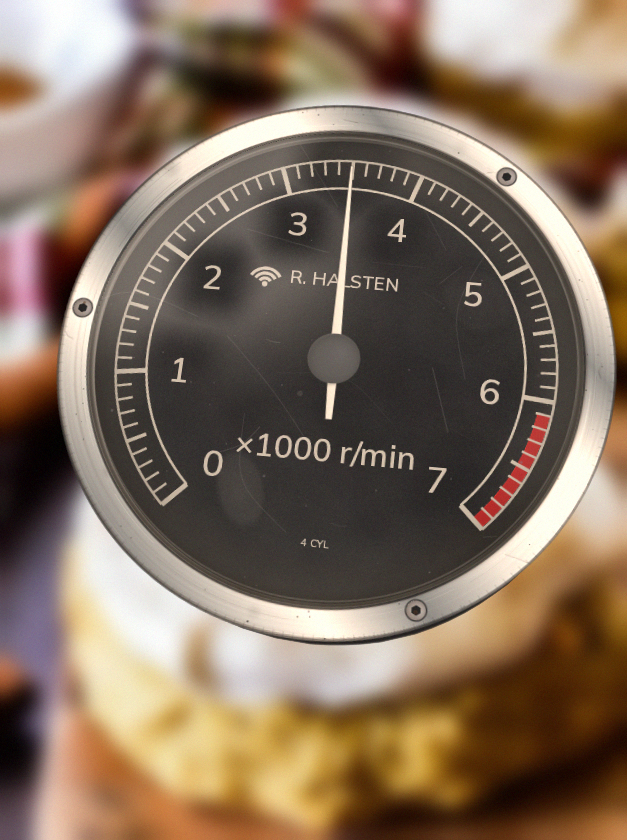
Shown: 3500
